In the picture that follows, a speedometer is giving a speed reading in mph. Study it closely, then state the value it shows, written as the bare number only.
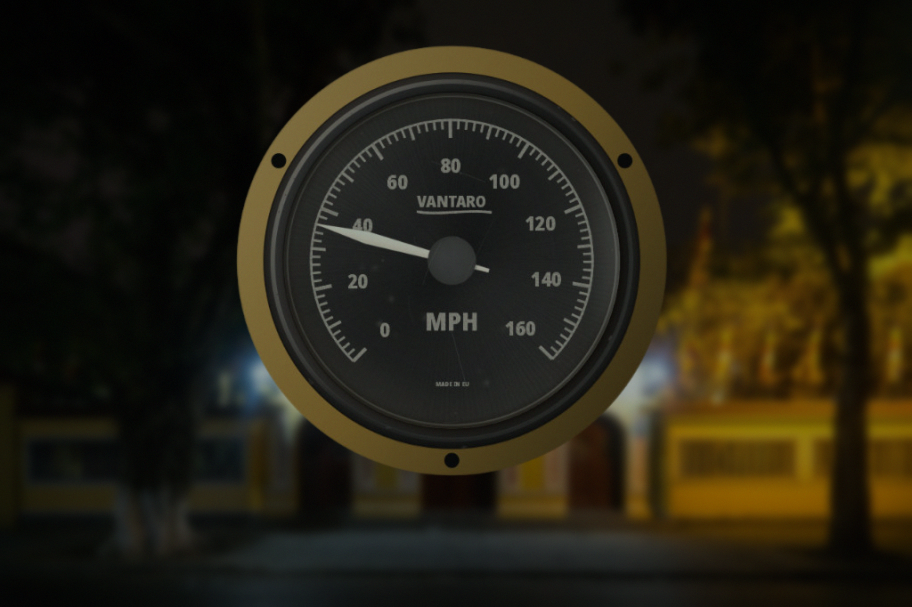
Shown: 36
